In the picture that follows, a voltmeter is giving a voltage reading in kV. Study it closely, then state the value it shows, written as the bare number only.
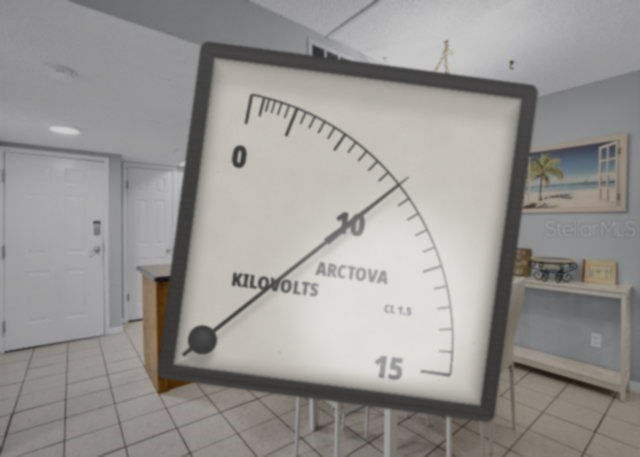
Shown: 10
